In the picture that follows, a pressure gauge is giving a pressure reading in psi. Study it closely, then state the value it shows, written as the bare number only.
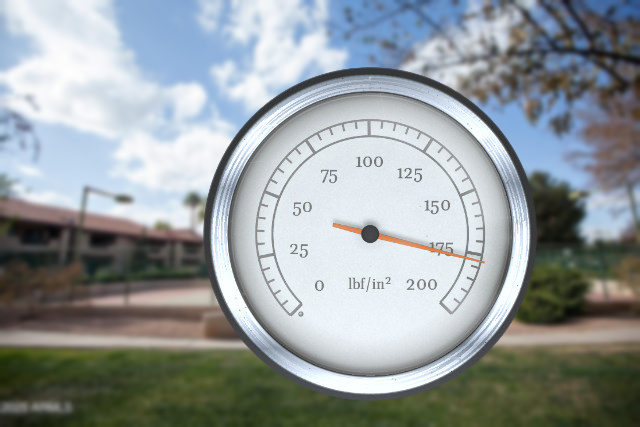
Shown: 177.5
